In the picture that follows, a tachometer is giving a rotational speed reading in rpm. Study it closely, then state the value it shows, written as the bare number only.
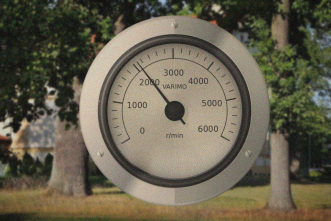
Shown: 2100
